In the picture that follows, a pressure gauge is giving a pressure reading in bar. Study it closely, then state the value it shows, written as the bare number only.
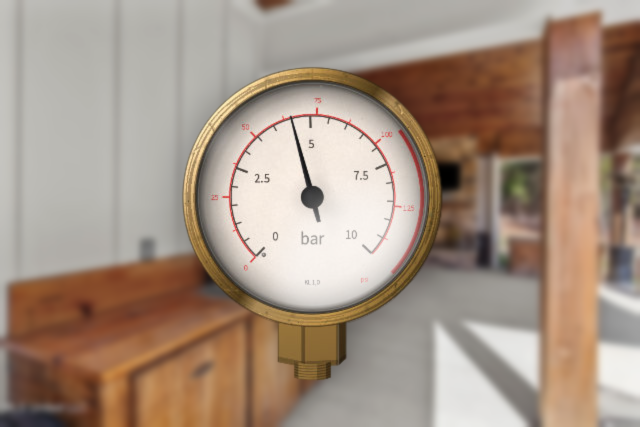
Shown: 4.5
